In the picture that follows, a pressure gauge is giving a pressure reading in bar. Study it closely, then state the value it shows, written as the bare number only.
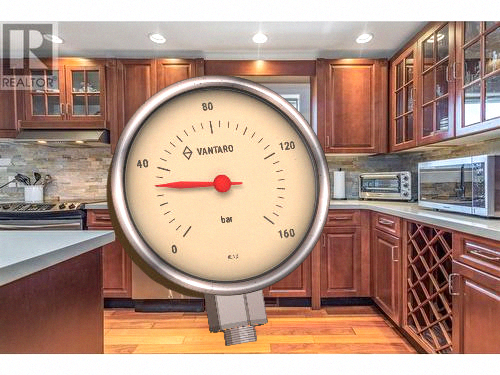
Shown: 30
